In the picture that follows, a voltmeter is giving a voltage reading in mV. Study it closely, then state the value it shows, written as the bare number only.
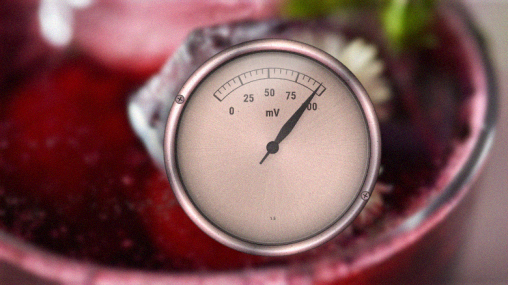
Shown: 95
